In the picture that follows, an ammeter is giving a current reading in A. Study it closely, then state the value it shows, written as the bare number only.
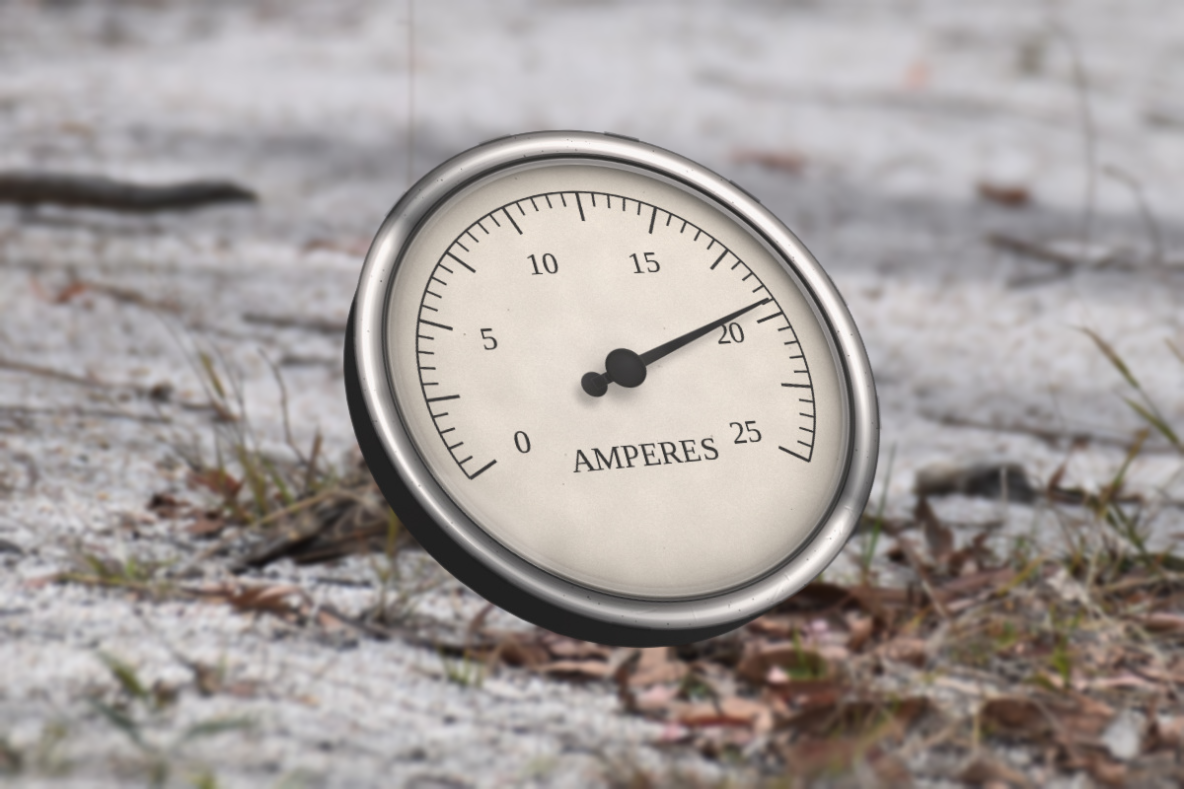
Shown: 19.5
